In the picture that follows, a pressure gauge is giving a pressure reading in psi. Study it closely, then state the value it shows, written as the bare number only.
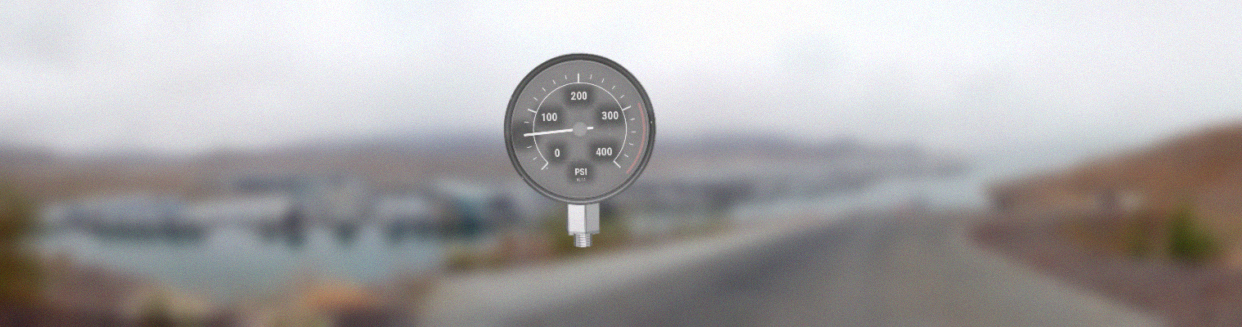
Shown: 60
